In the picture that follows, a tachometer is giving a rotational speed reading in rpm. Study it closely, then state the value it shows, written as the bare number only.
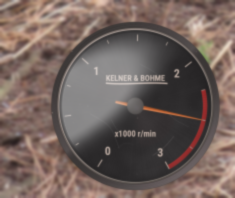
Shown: 2500
